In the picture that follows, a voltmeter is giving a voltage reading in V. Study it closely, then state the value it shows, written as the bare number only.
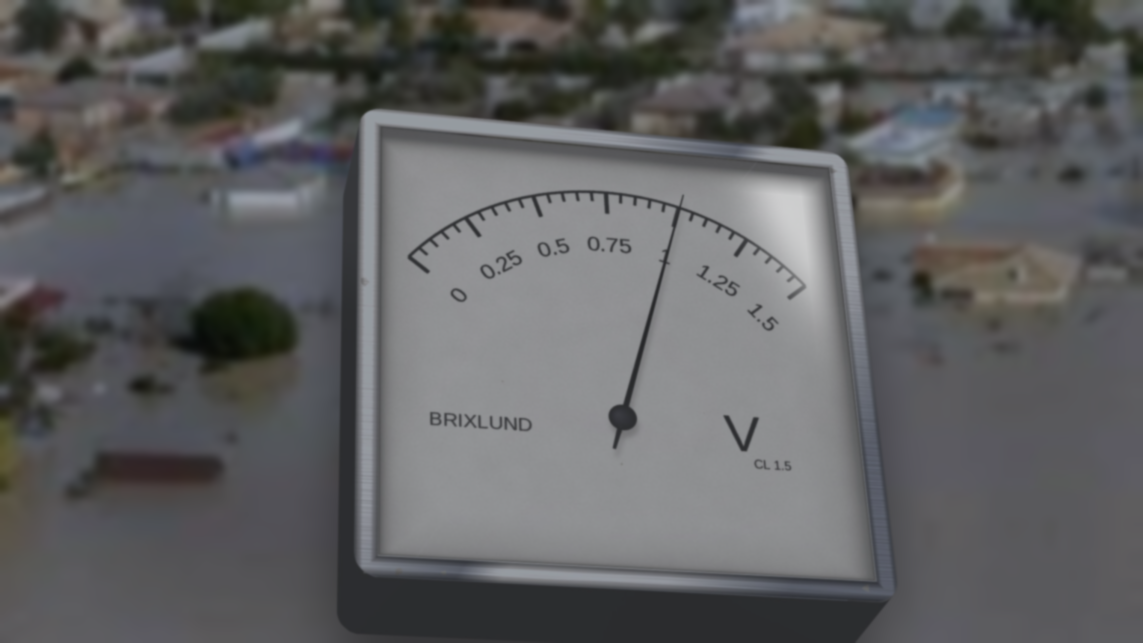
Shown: 1
